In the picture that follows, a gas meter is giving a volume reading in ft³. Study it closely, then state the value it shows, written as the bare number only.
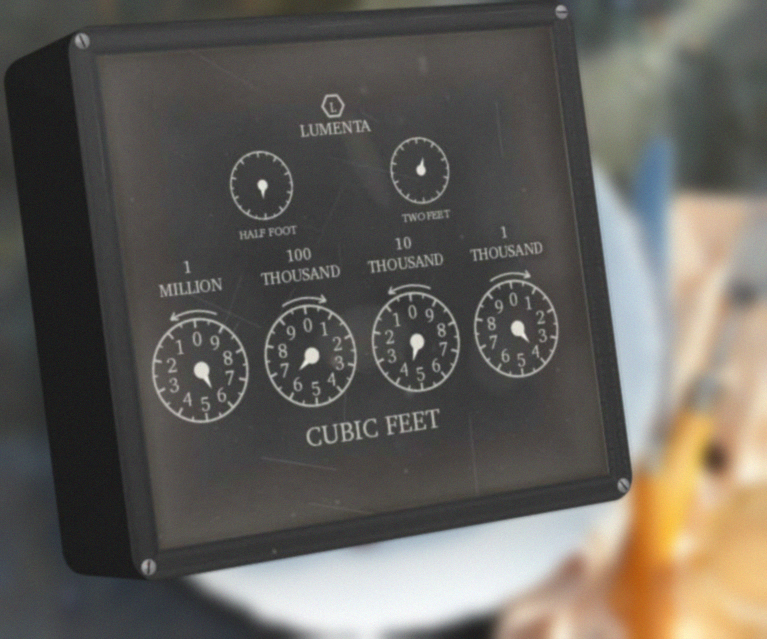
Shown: 564400
